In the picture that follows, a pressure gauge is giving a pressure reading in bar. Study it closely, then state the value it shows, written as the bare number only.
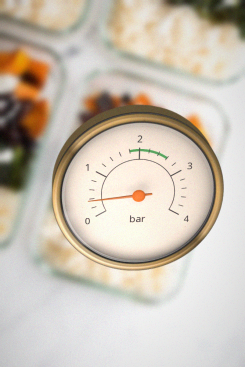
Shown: 0.4
